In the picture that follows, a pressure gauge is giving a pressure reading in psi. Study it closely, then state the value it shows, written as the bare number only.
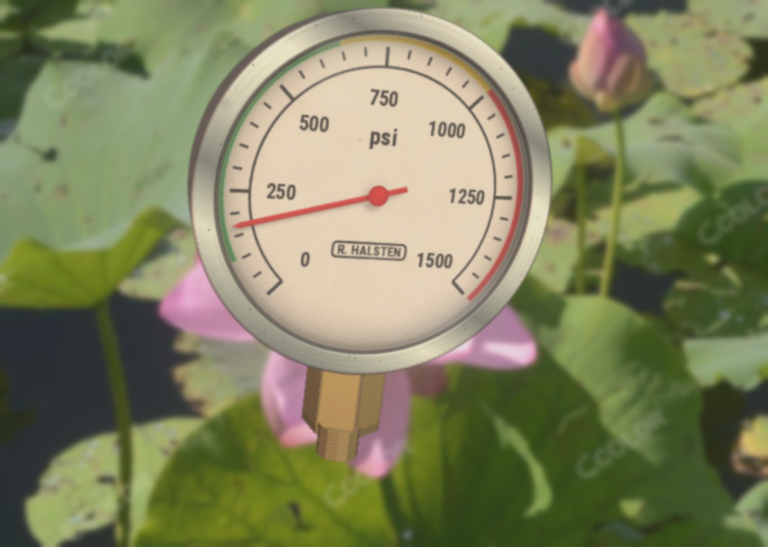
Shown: 175
